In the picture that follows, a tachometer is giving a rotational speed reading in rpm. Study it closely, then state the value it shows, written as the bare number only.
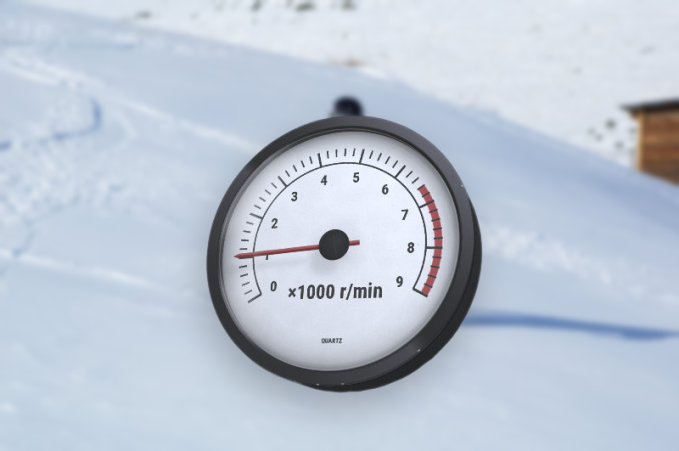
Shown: 1000
